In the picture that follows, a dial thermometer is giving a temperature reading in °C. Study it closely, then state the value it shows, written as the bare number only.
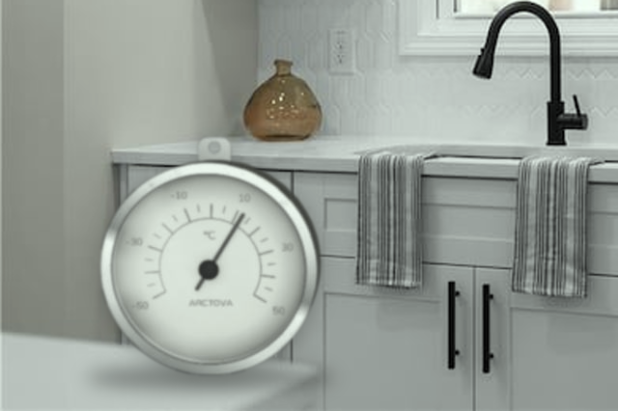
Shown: 12.5
